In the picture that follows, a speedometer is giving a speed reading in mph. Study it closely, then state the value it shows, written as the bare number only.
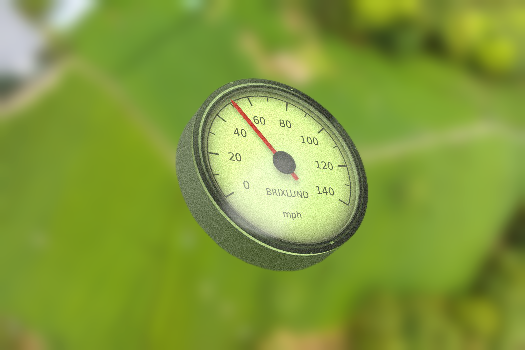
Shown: 50
